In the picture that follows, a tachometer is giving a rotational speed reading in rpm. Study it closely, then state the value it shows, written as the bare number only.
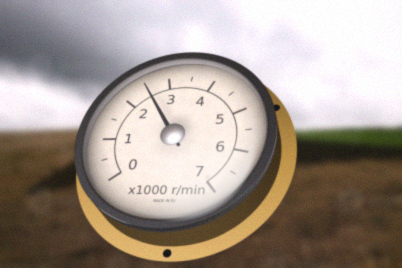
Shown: 2500
